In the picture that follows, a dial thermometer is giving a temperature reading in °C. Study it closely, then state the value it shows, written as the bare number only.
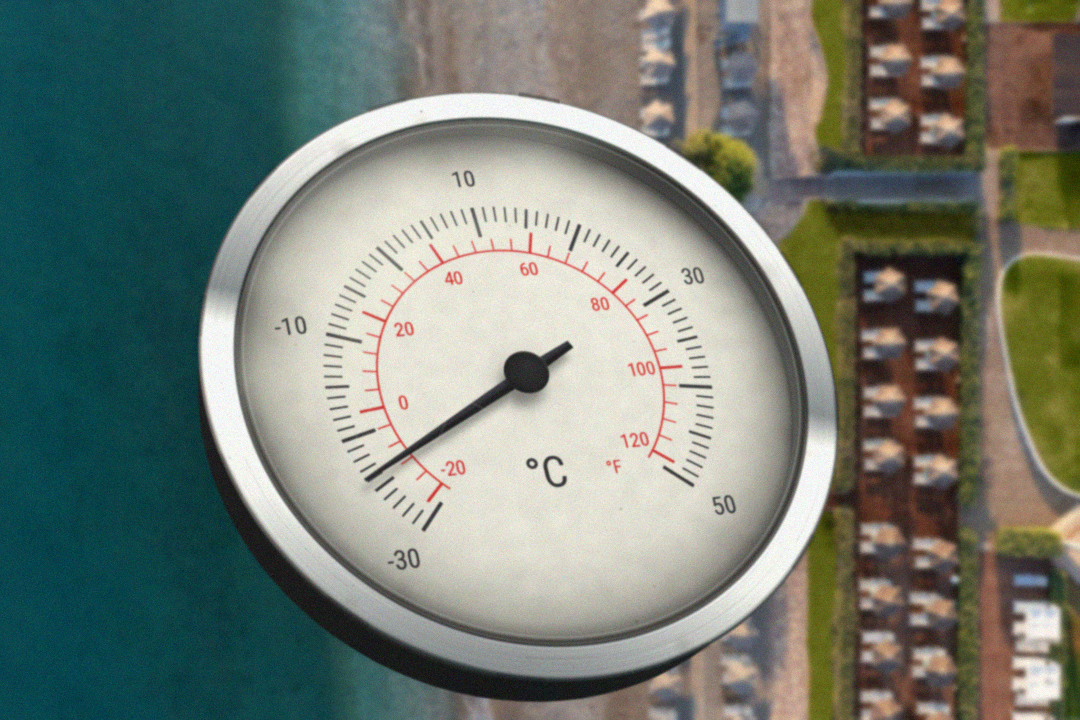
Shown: -24
